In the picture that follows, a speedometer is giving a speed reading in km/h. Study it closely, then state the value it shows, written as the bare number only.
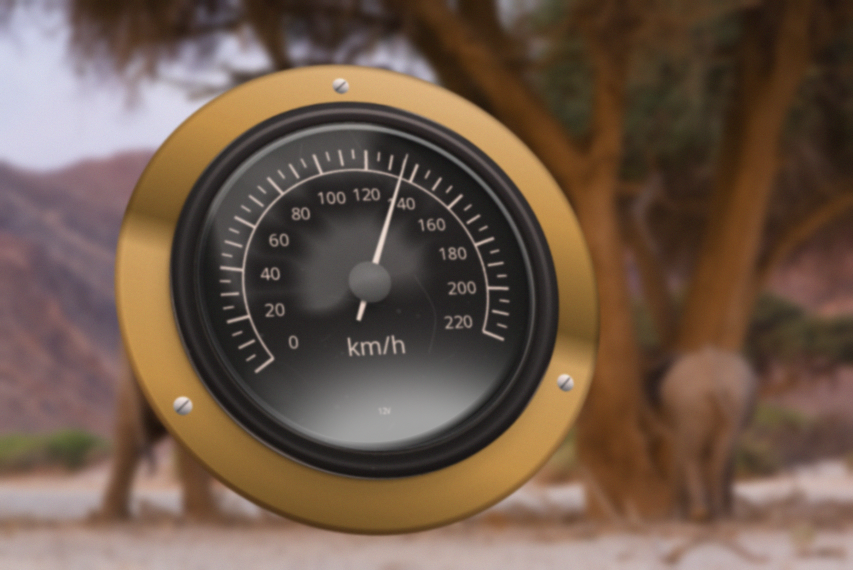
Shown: 135
